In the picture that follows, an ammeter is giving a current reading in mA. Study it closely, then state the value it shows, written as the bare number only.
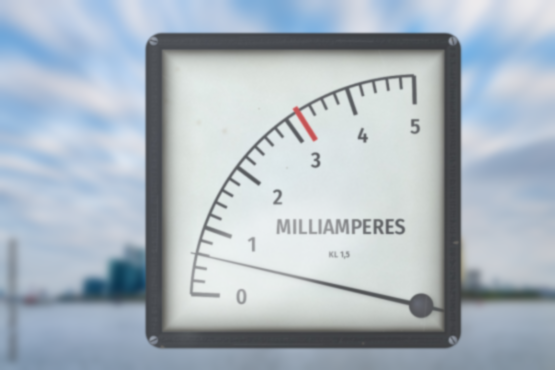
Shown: 0.6
